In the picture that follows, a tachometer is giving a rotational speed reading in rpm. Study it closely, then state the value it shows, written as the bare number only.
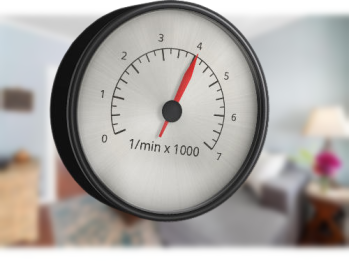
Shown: 4000
